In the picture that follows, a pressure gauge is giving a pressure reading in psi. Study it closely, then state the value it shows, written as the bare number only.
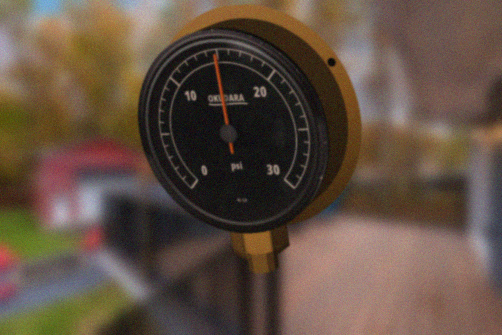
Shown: 15
